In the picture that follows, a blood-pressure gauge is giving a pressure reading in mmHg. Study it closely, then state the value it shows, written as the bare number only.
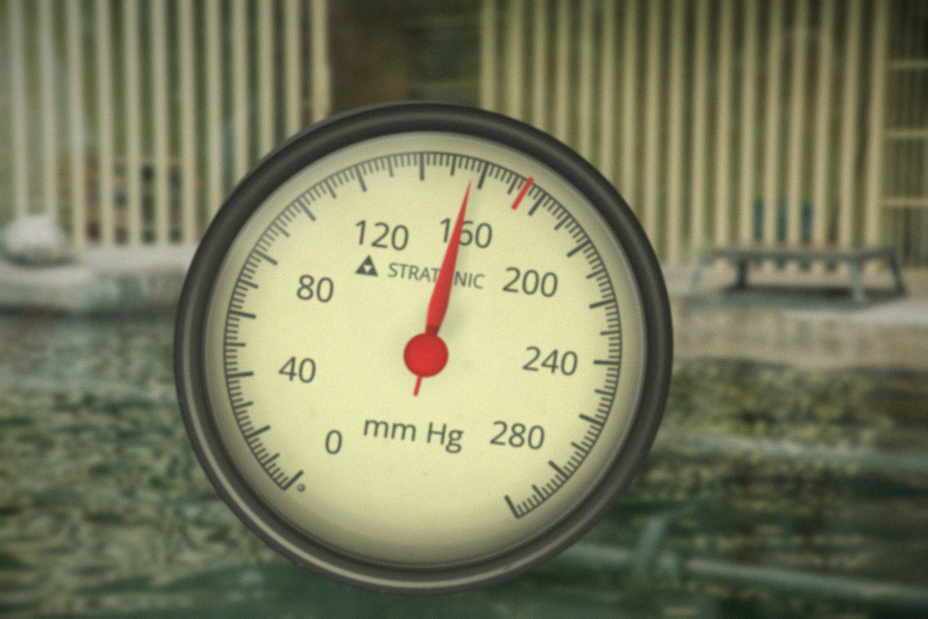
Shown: 156
